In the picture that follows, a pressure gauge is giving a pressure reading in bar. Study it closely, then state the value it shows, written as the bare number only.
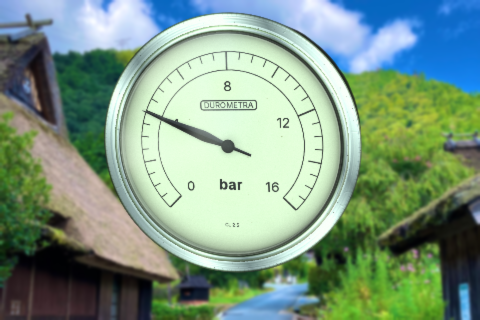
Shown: 4
